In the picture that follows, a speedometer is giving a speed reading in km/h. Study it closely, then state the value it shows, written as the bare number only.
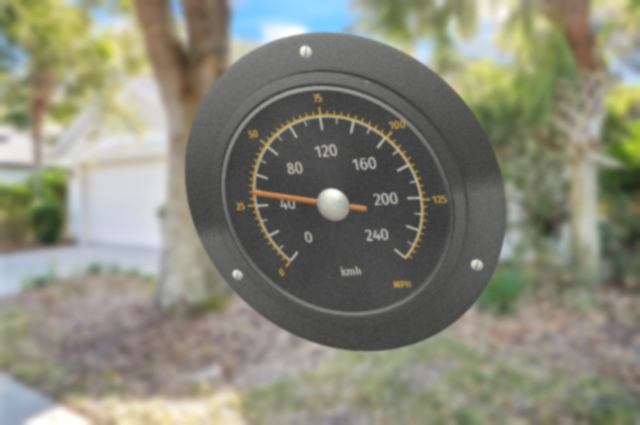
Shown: 50
